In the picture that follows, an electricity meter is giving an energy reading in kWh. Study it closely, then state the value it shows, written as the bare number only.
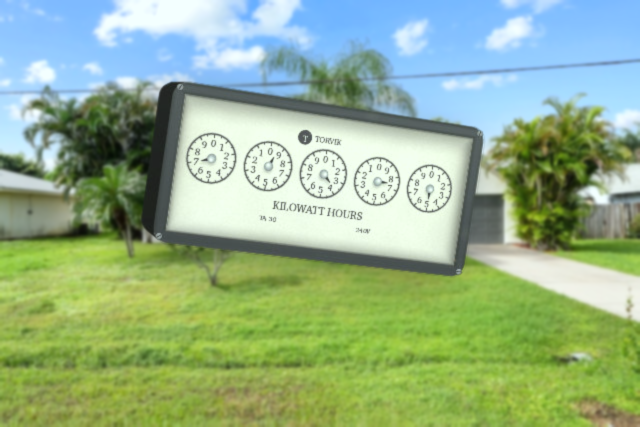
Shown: 69375
